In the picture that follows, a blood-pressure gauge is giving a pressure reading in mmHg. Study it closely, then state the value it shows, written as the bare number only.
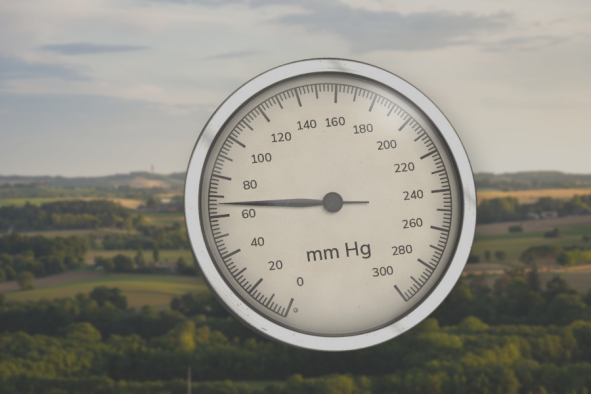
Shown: 66
